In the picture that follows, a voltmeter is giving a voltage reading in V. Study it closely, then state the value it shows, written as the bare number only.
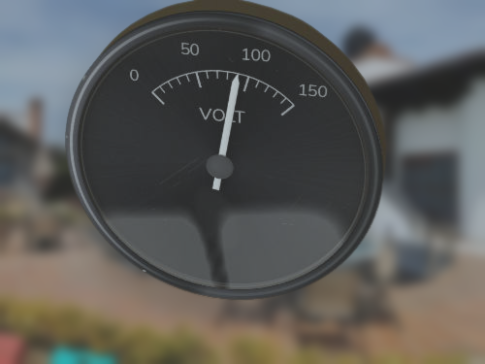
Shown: 90
